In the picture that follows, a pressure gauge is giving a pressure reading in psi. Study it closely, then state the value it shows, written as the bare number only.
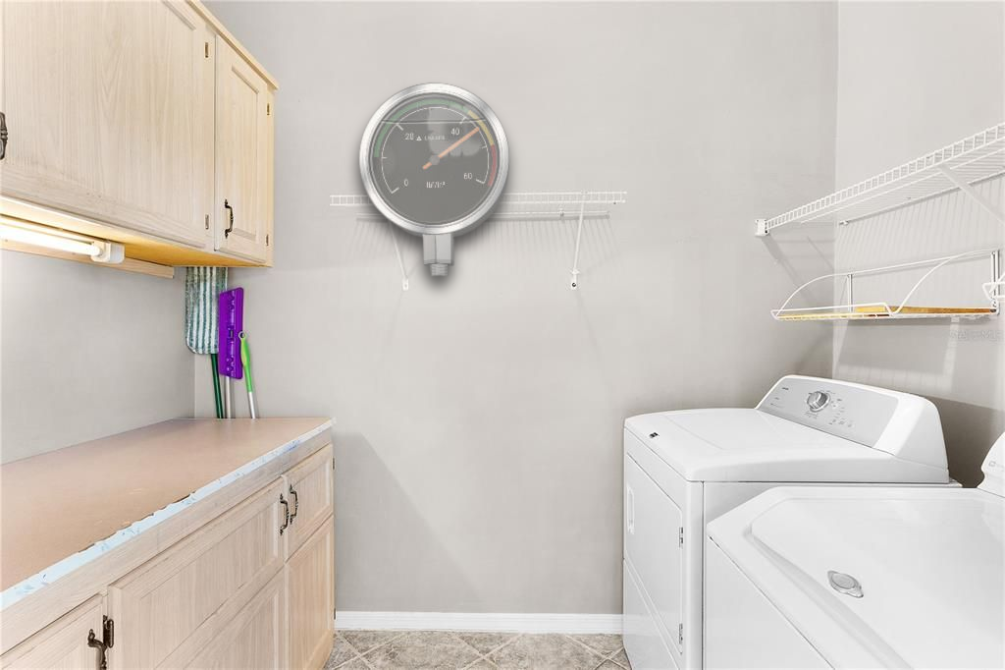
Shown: 45
